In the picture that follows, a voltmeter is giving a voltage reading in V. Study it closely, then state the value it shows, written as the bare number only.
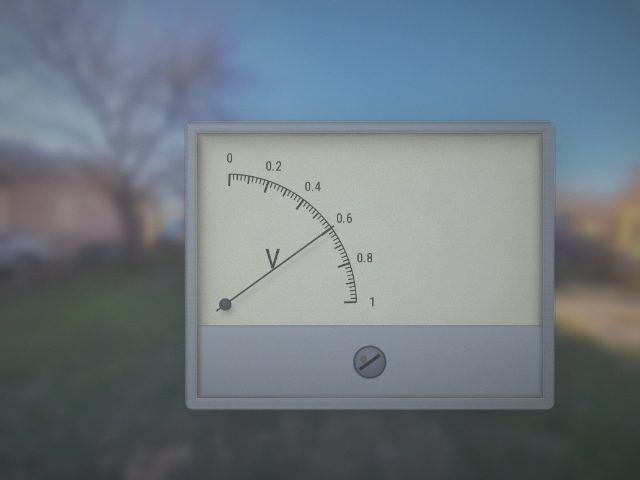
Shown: 0.6
